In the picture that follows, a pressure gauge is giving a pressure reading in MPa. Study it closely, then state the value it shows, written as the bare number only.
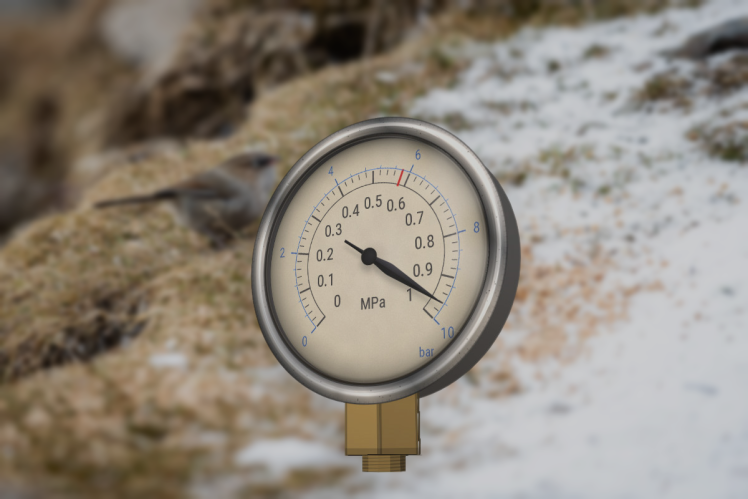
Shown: 0.96
